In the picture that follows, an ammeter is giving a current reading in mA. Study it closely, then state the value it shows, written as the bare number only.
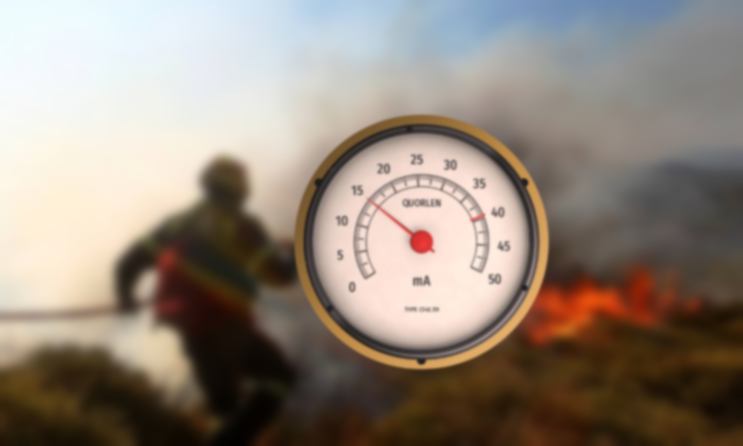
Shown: 15
